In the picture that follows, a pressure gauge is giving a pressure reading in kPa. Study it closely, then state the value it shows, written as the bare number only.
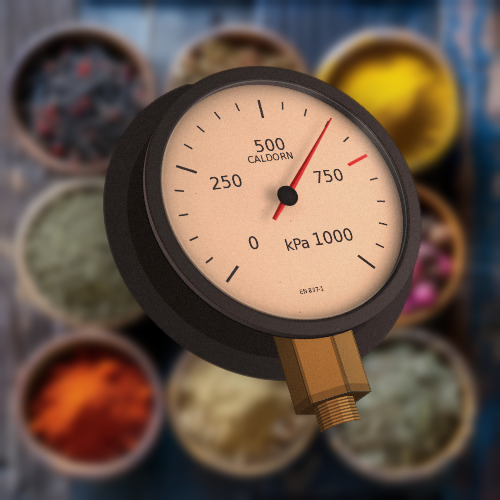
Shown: 650
